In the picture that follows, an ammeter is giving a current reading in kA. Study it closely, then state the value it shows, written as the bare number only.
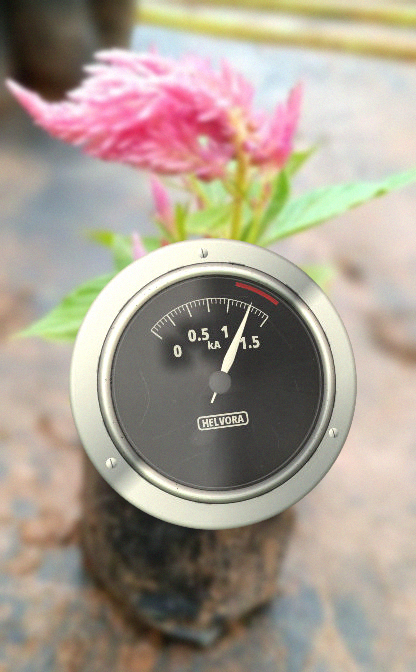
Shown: 1.25
